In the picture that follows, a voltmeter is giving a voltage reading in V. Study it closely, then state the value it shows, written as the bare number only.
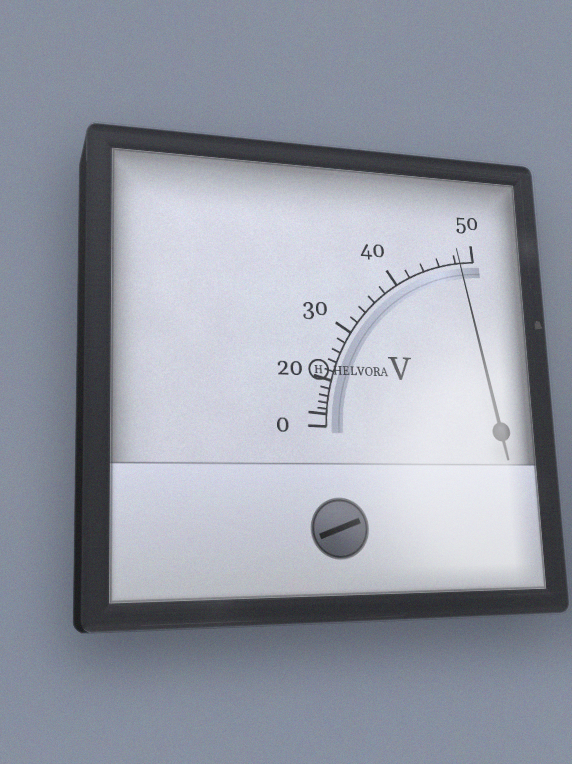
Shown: 48
